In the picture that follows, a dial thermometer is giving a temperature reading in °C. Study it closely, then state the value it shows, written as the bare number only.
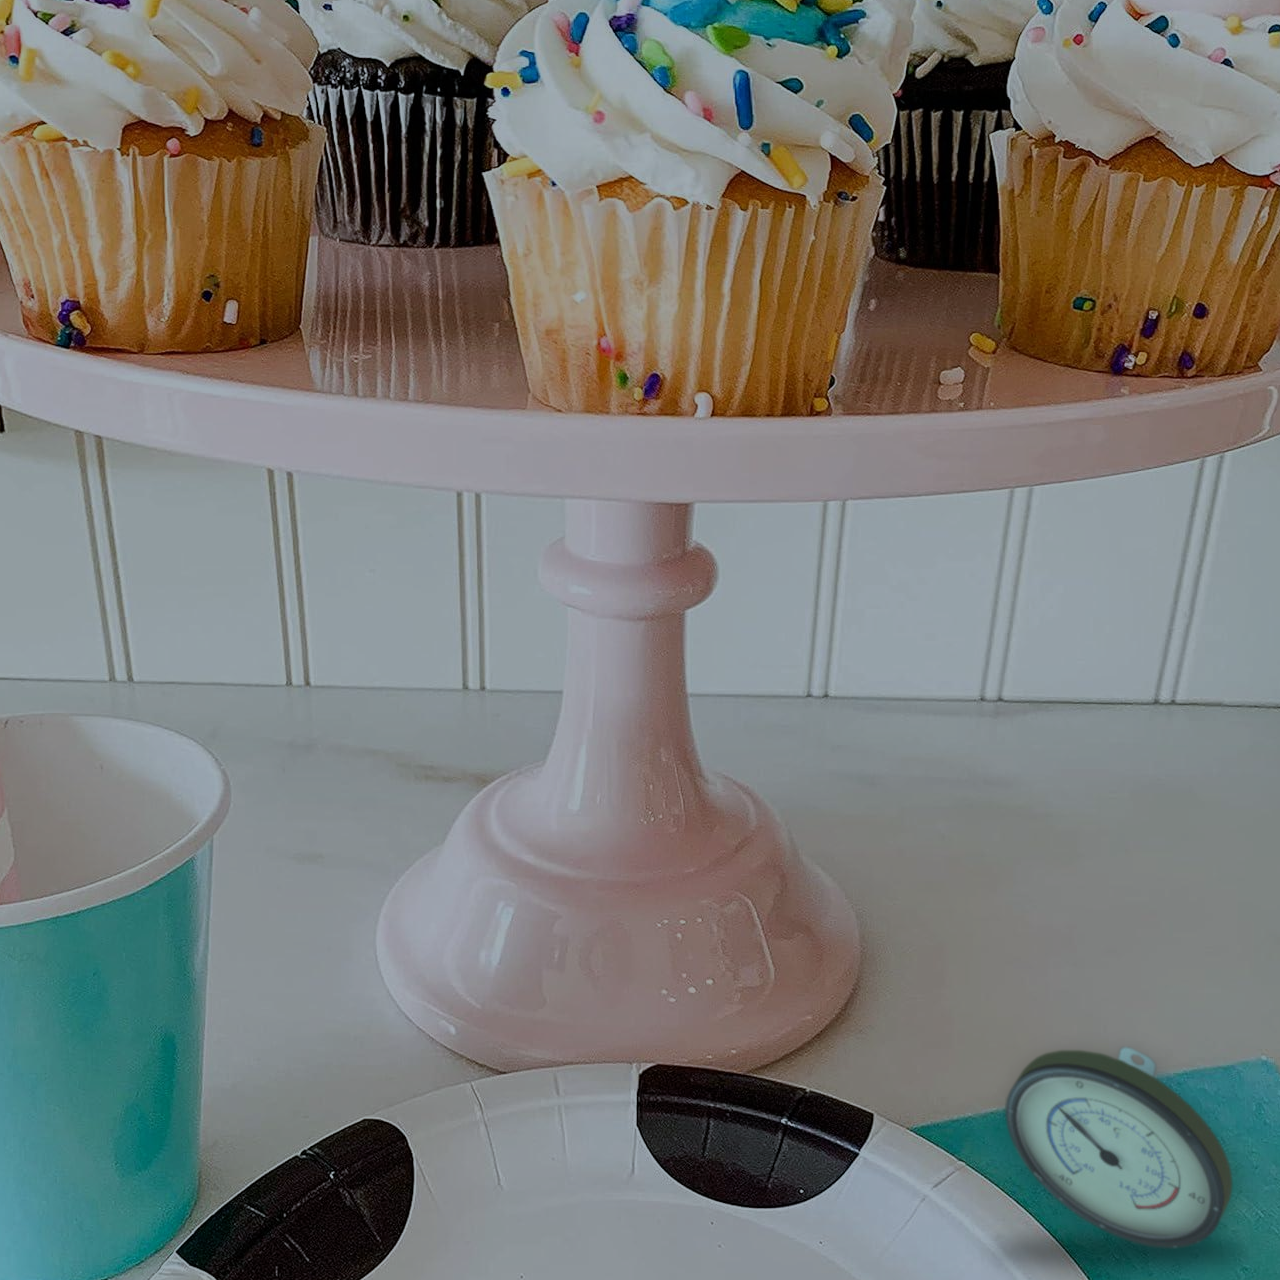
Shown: -10
